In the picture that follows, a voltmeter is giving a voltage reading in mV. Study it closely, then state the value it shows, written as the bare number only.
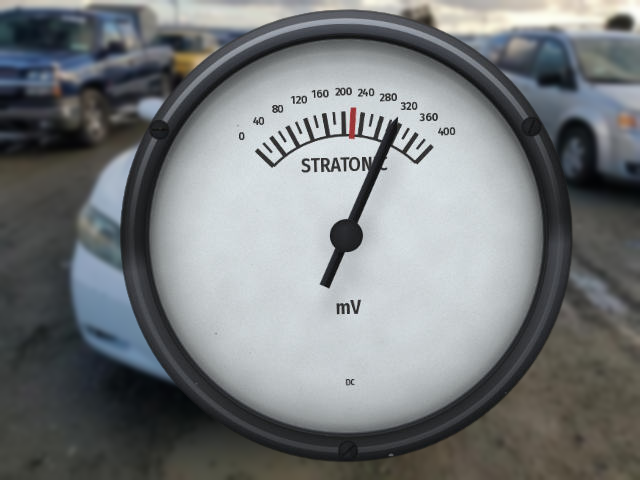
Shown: 310
